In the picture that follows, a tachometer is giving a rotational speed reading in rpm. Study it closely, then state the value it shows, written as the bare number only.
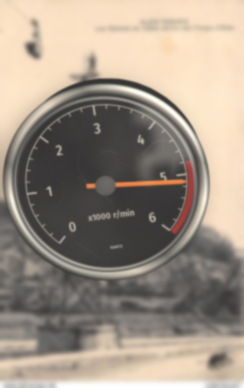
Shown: 5100
